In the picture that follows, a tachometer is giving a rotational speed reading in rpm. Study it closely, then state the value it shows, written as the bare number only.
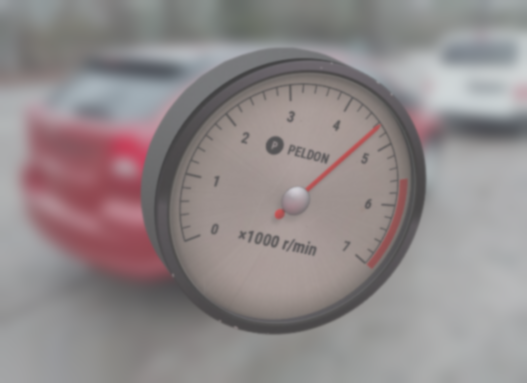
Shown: 4600
